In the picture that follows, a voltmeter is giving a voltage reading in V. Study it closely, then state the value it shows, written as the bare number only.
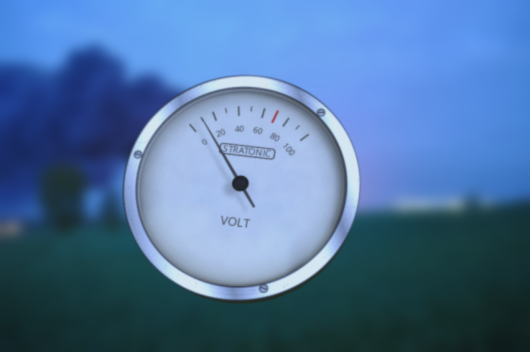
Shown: 10
